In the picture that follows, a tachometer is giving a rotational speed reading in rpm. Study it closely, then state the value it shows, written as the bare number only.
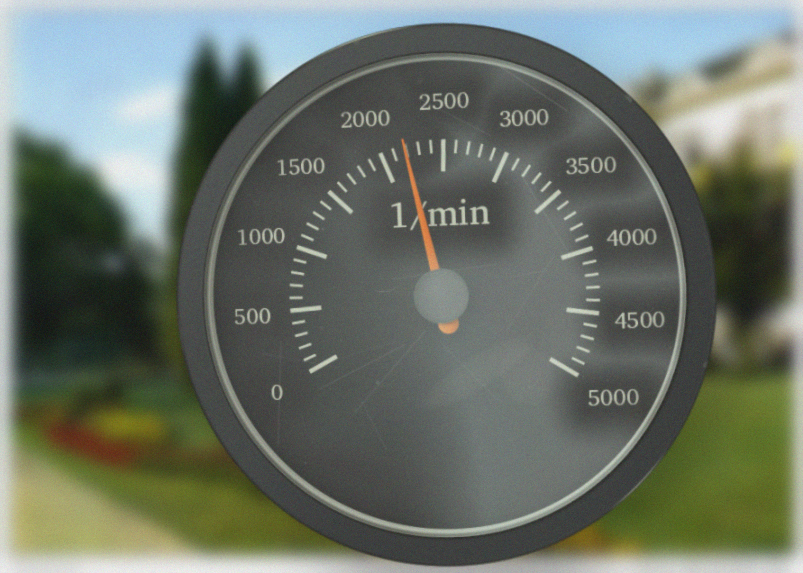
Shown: 2200
